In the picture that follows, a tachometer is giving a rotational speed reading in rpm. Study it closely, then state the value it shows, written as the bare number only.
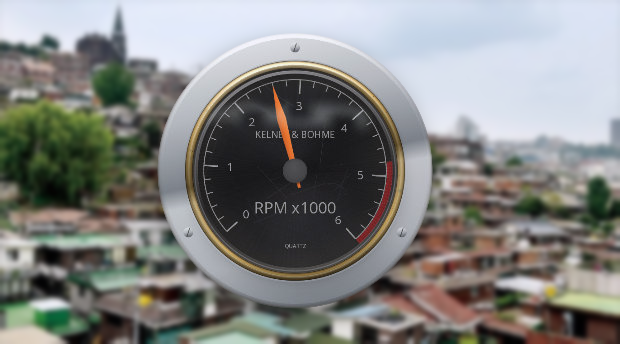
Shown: 2600
